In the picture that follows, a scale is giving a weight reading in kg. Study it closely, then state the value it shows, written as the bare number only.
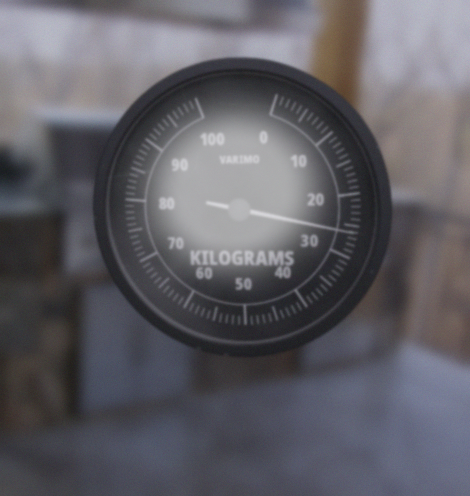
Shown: 26
